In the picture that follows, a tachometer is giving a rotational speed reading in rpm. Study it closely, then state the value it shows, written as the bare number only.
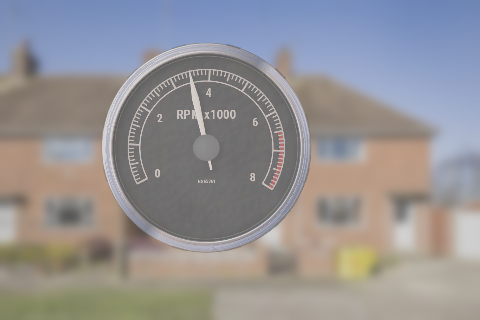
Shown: 3500
